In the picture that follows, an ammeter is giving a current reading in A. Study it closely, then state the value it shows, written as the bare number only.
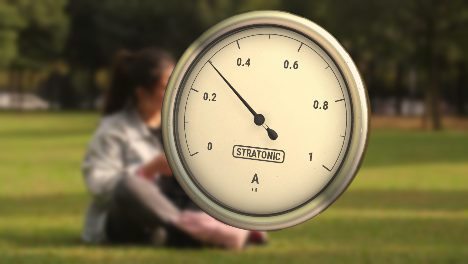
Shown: 0.3
